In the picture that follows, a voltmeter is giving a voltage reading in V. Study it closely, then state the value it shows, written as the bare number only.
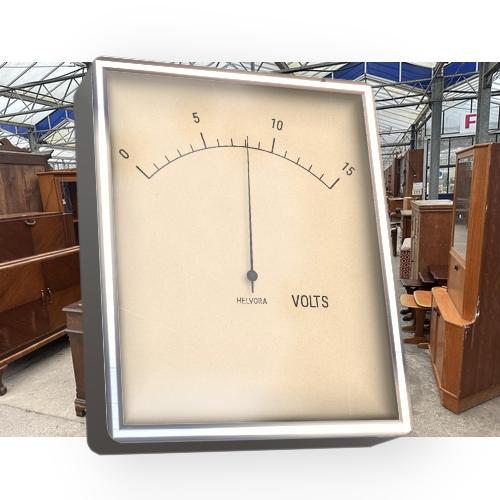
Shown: 8
